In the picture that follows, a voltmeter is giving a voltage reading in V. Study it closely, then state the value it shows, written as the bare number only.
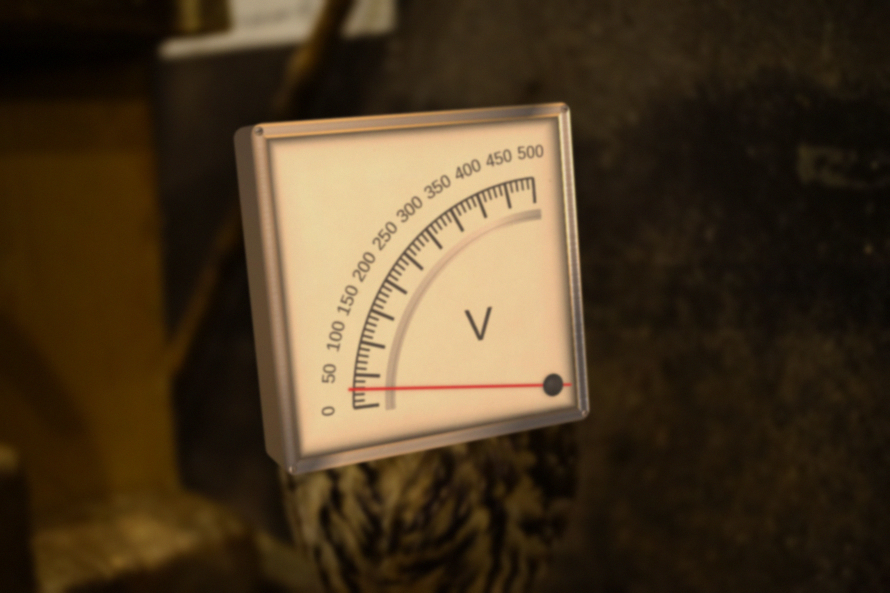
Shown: 30
